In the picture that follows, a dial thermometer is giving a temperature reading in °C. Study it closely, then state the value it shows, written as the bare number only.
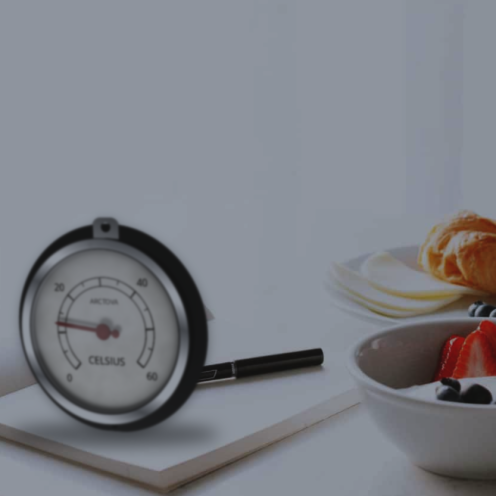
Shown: 12.5
